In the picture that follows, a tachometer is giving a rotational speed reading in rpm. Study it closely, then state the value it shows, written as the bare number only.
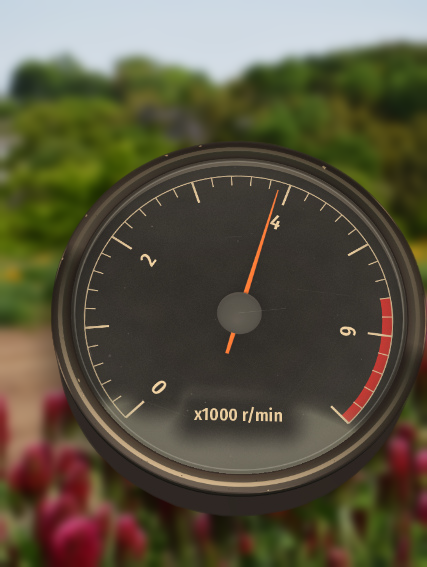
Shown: 3900
